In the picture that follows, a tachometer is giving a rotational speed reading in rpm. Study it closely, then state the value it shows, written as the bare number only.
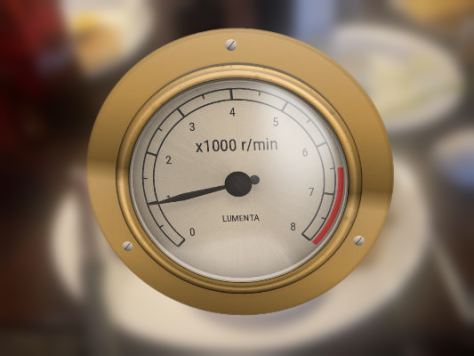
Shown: 1000
